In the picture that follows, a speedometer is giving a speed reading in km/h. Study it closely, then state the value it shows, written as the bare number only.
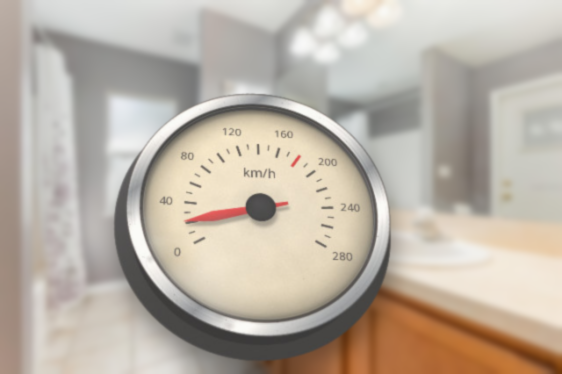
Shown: 20
